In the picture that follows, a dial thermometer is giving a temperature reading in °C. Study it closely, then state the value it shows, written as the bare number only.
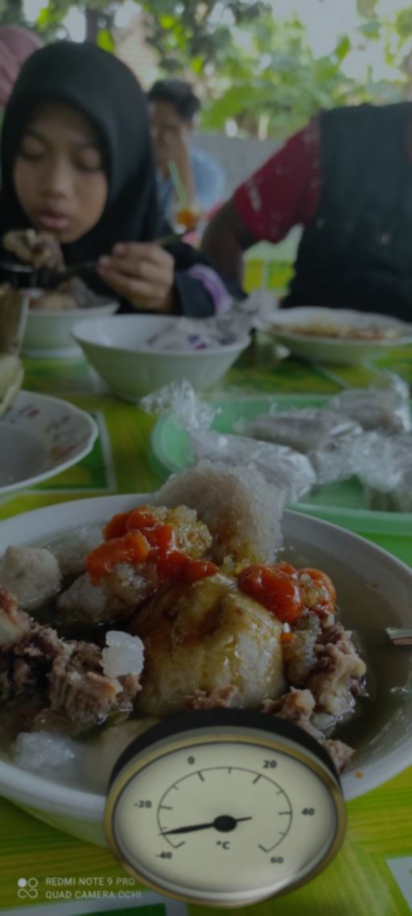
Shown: -30
